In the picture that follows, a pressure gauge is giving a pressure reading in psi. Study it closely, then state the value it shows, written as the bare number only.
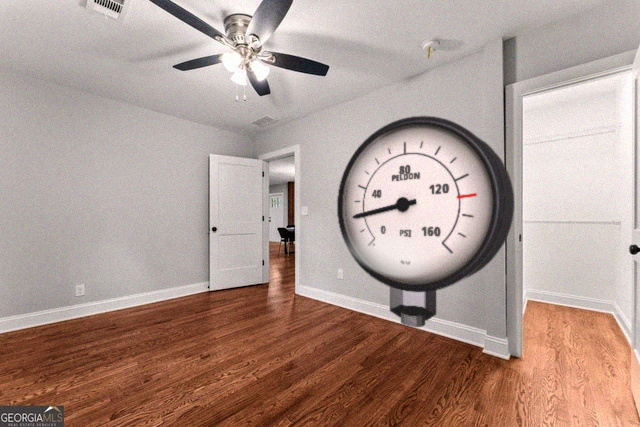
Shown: 20
